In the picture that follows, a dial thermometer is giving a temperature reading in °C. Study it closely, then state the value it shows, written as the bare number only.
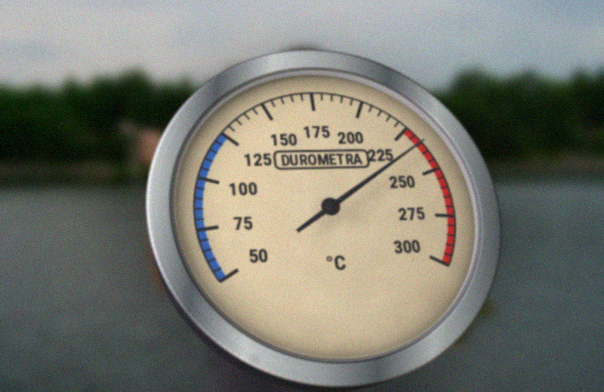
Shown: 235
